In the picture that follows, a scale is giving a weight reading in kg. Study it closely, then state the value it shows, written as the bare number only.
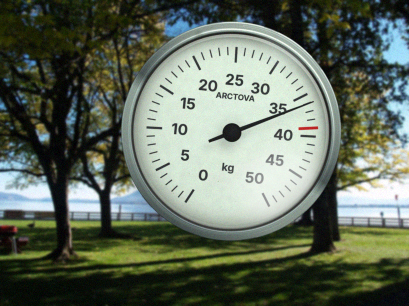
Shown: 36
